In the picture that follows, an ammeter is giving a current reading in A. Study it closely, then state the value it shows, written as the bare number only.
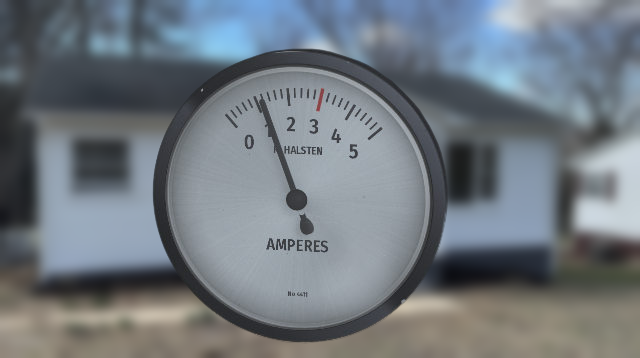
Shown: 1.2
